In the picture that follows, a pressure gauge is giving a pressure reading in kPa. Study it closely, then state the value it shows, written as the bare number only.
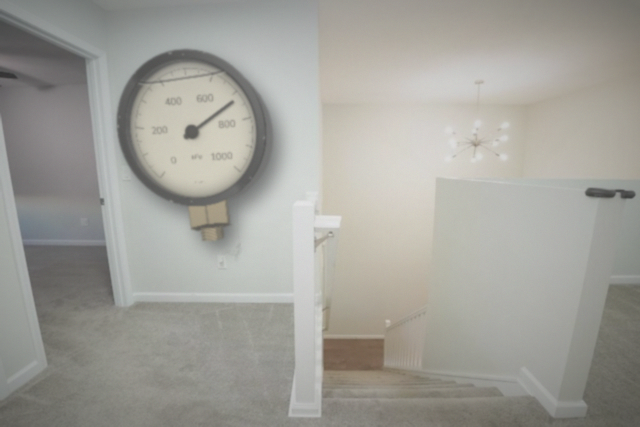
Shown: 725
